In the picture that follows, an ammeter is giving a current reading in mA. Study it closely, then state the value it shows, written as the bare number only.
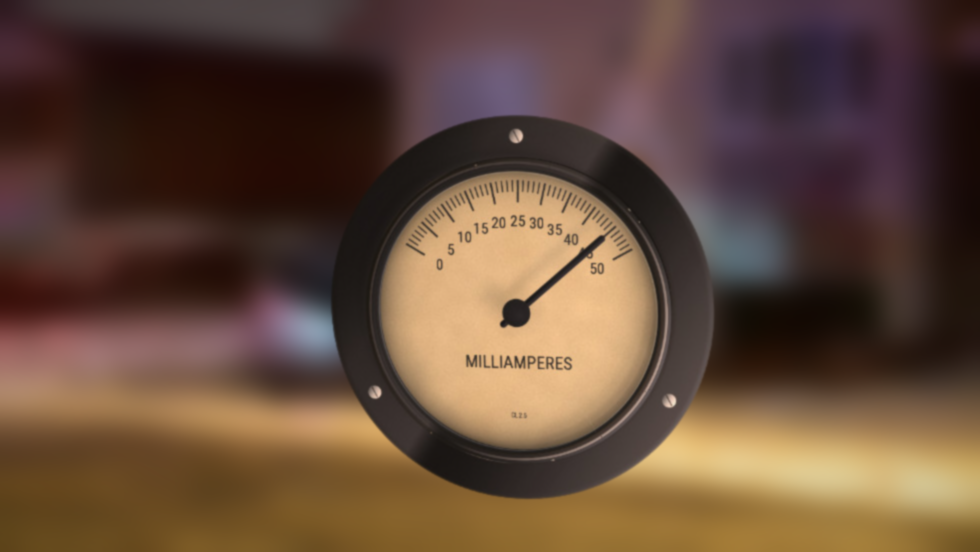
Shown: 45
